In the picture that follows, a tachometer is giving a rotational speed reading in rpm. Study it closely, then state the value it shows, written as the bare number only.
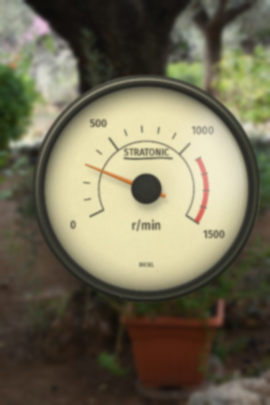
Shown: 300
